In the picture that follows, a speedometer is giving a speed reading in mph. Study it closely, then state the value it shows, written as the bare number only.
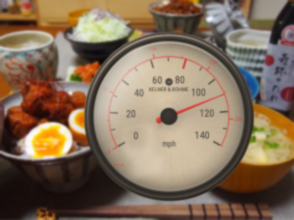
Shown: 110
